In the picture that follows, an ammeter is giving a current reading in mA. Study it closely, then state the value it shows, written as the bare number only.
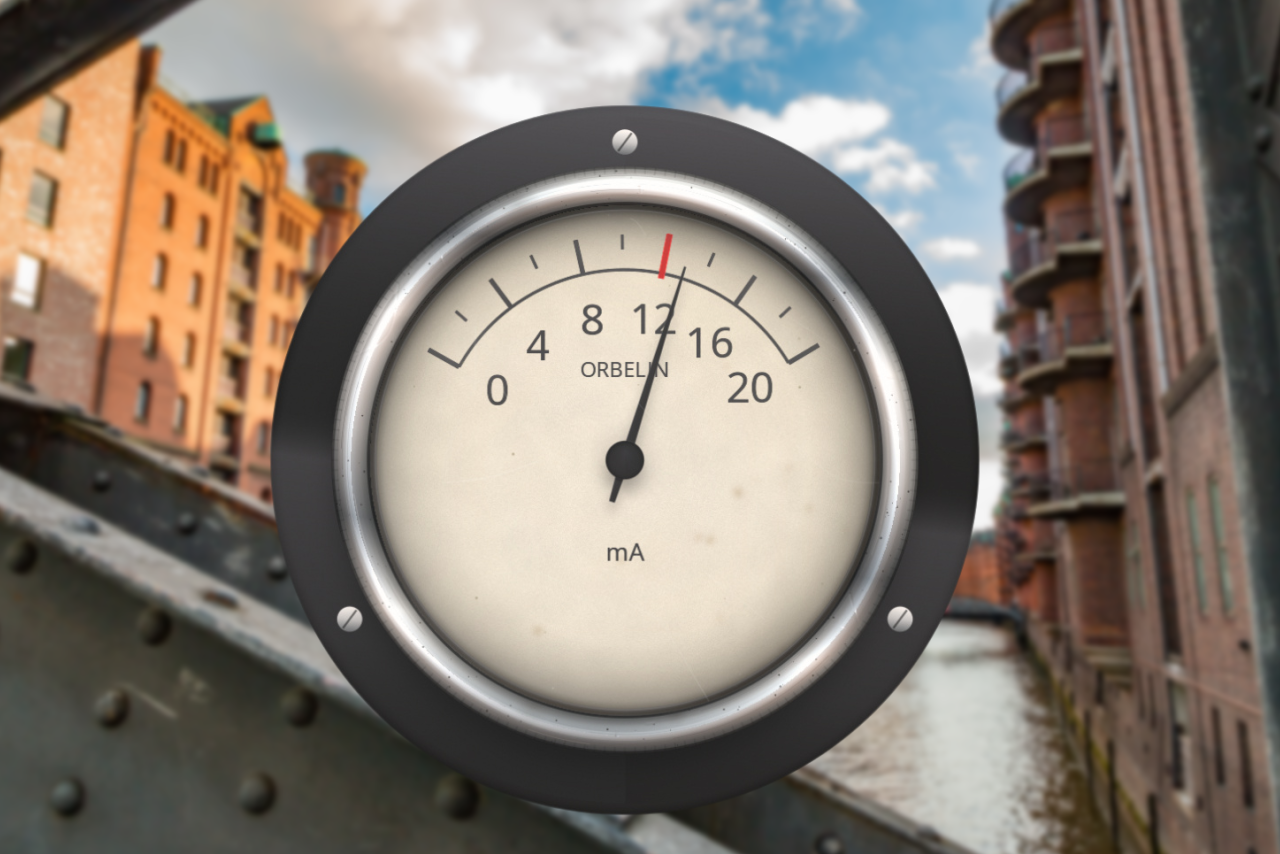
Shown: 13
